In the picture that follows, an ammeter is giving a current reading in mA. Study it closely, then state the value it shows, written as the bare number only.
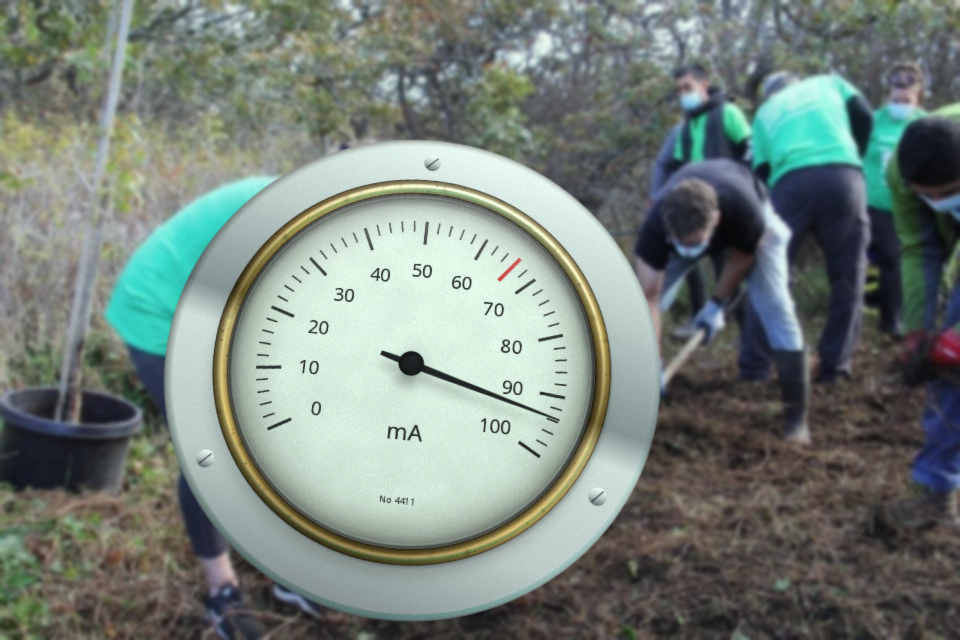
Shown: 94
